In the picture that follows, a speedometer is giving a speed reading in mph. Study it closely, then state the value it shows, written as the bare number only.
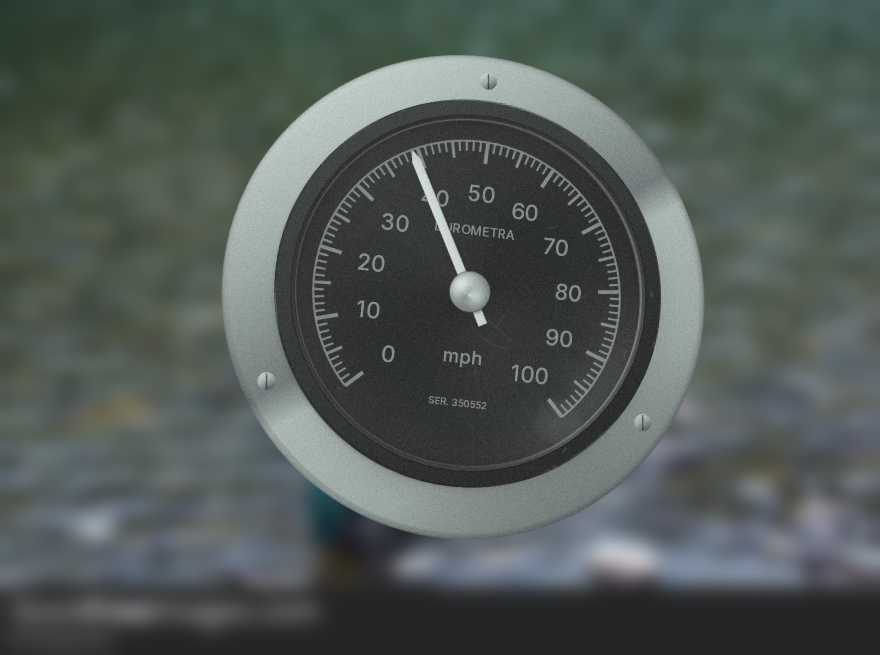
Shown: 39
